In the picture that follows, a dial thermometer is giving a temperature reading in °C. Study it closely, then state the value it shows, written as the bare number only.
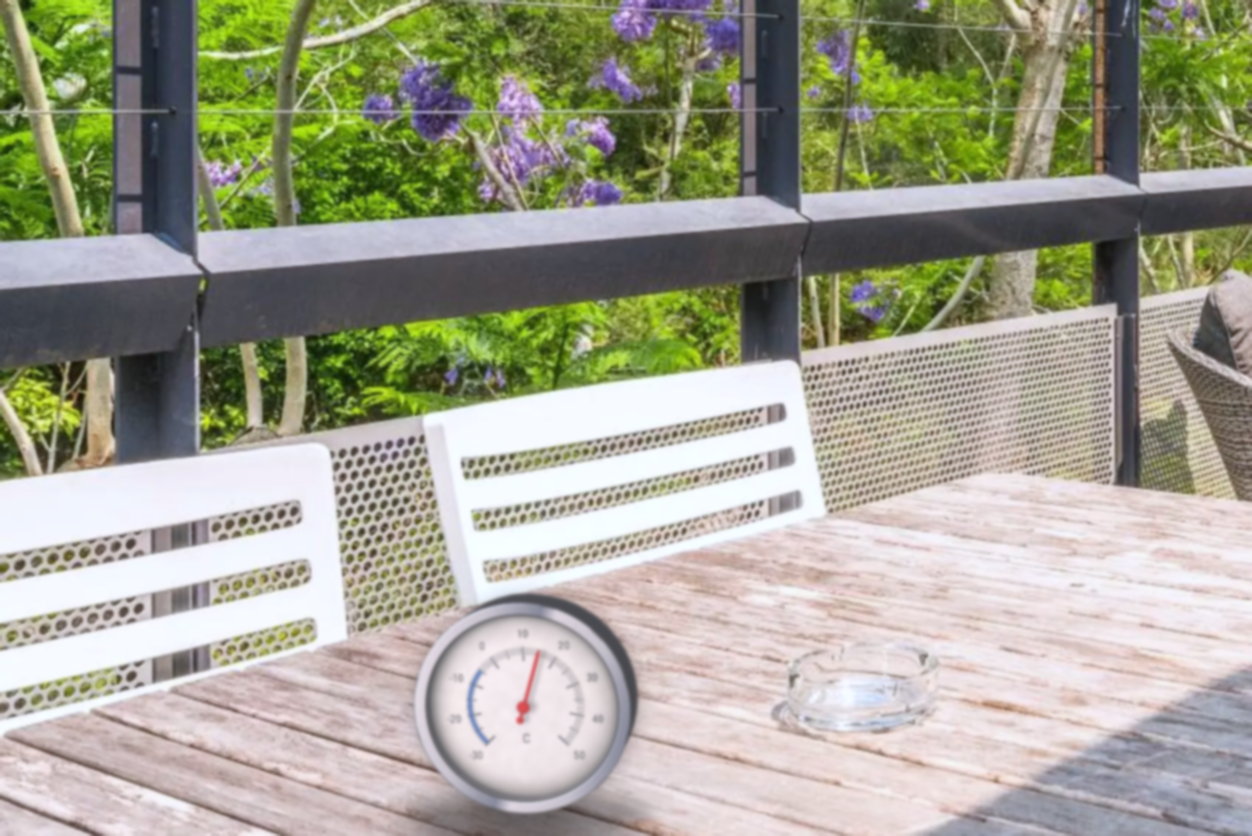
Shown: 15
